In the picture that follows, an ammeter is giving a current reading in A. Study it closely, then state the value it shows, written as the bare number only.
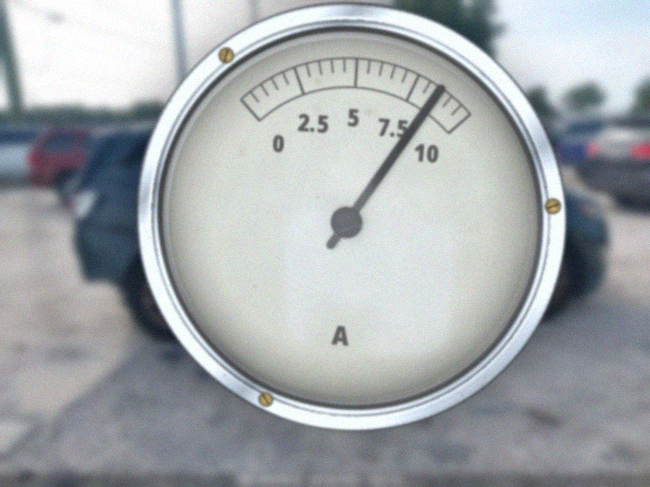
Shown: 8.5
